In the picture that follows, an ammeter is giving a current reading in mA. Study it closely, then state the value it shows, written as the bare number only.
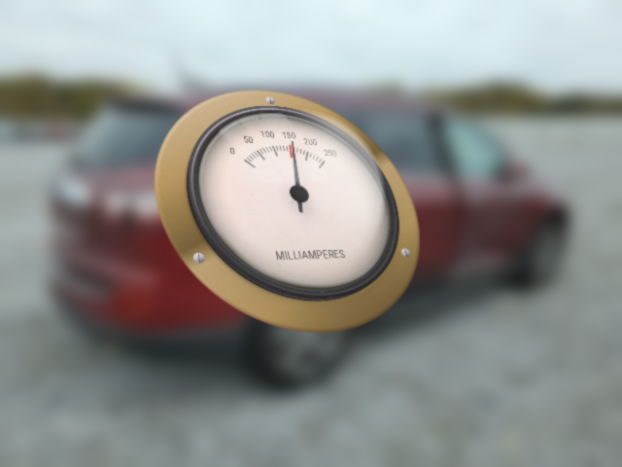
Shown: 150
